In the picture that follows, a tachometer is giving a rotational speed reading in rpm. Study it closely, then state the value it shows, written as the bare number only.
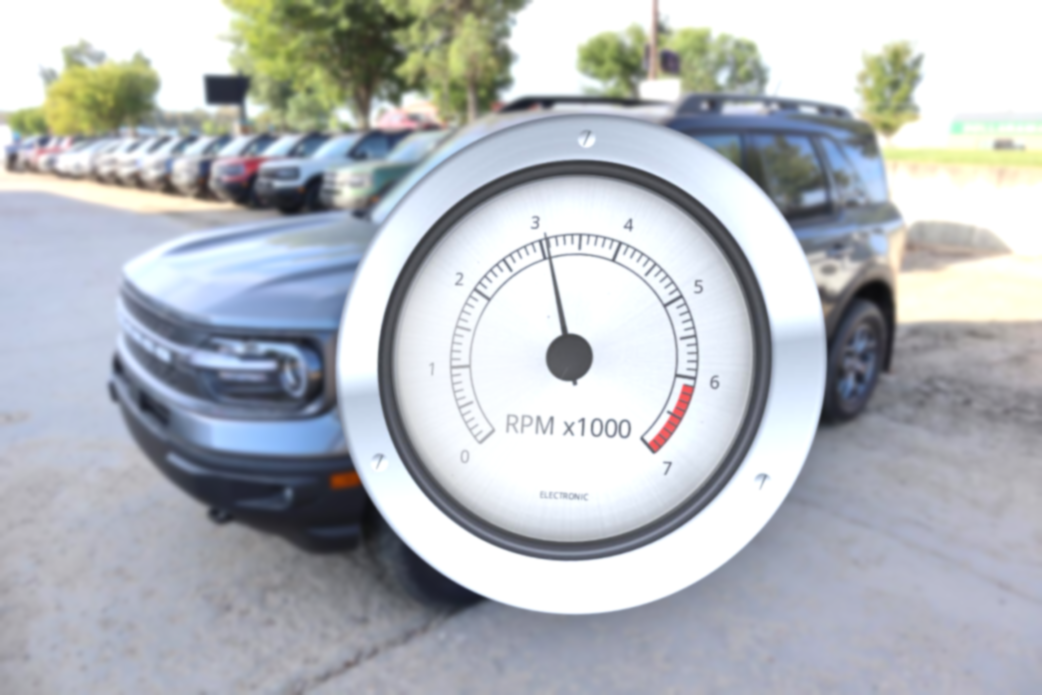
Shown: 3100
